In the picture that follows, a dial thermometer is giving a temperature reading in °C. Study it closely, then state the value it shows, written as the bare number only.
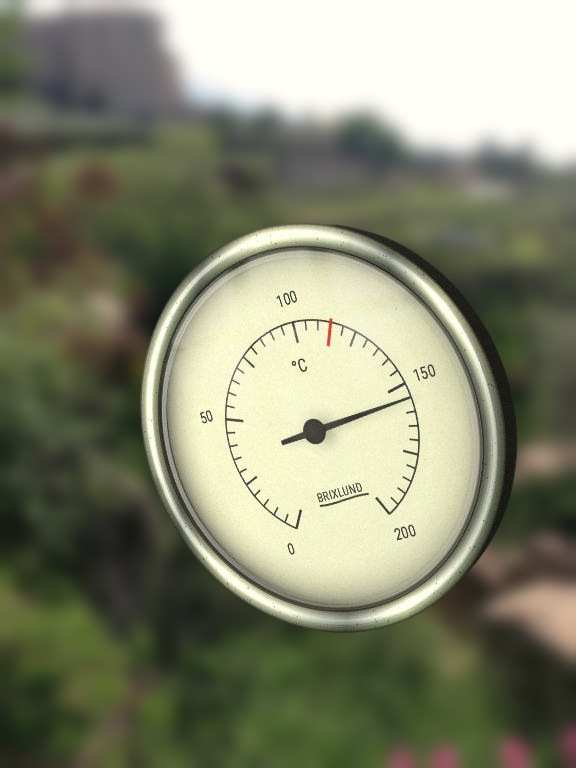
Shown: 155
